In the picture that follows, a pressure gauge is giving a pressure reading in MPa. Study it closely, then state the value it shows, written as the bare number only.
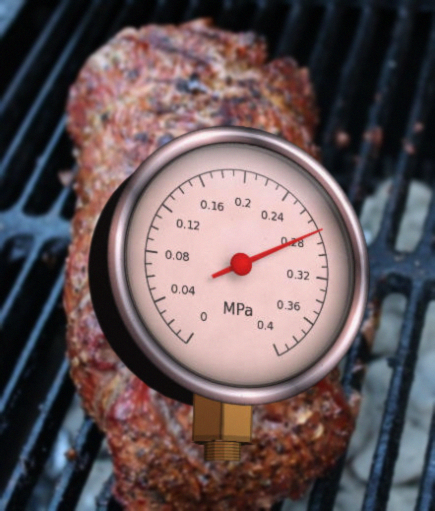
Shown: 0.28
